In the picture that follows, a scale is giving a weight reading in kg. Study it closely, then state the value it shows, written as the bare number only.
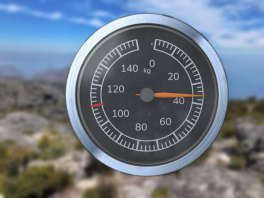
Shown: 36
